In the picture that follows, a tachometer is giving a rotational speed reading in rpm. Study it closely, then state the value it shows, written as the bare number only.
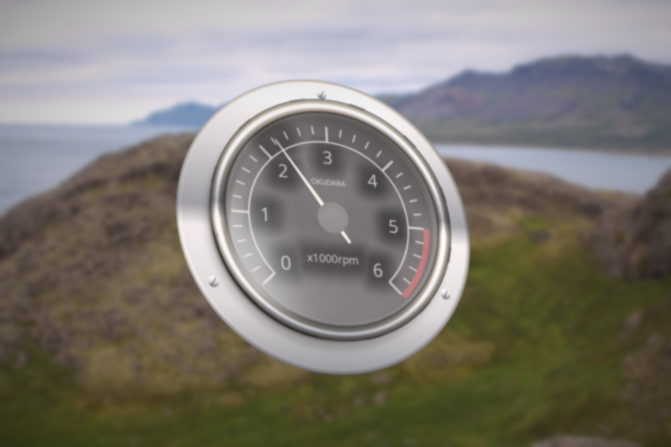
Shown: 2200
